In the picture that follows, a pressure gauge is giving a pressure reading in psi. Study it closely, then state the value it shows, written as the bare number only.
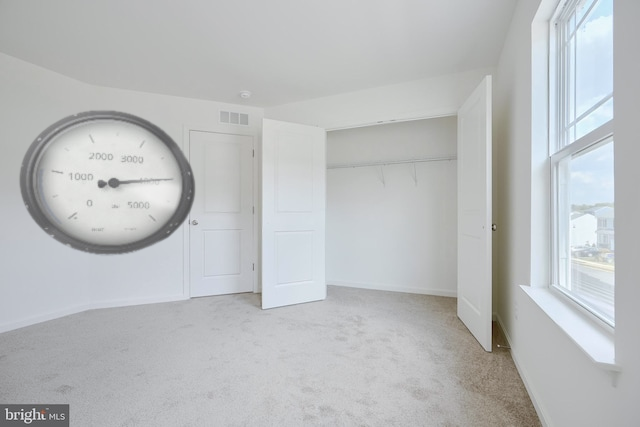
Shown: 4000
